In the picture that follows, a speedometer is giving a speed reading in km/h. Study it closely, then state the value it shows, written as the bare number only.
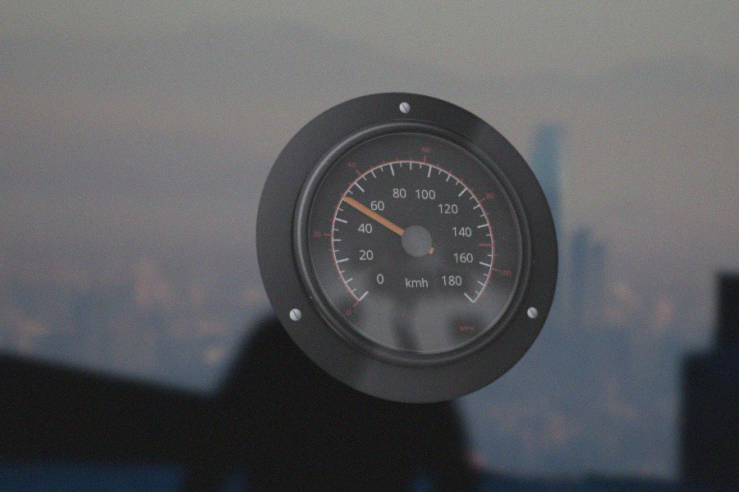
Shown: 50
